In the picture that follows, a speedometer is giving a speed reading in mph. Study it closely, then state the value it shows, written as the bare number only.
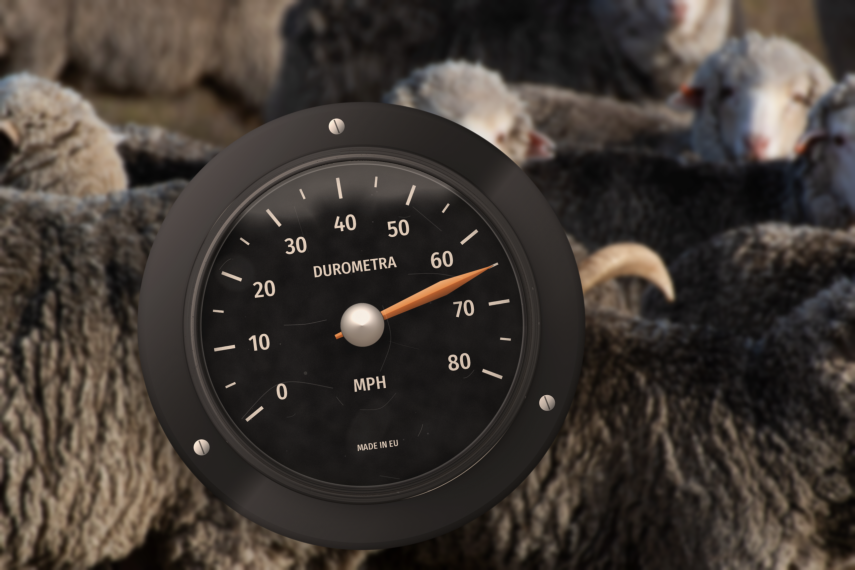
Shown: 65
